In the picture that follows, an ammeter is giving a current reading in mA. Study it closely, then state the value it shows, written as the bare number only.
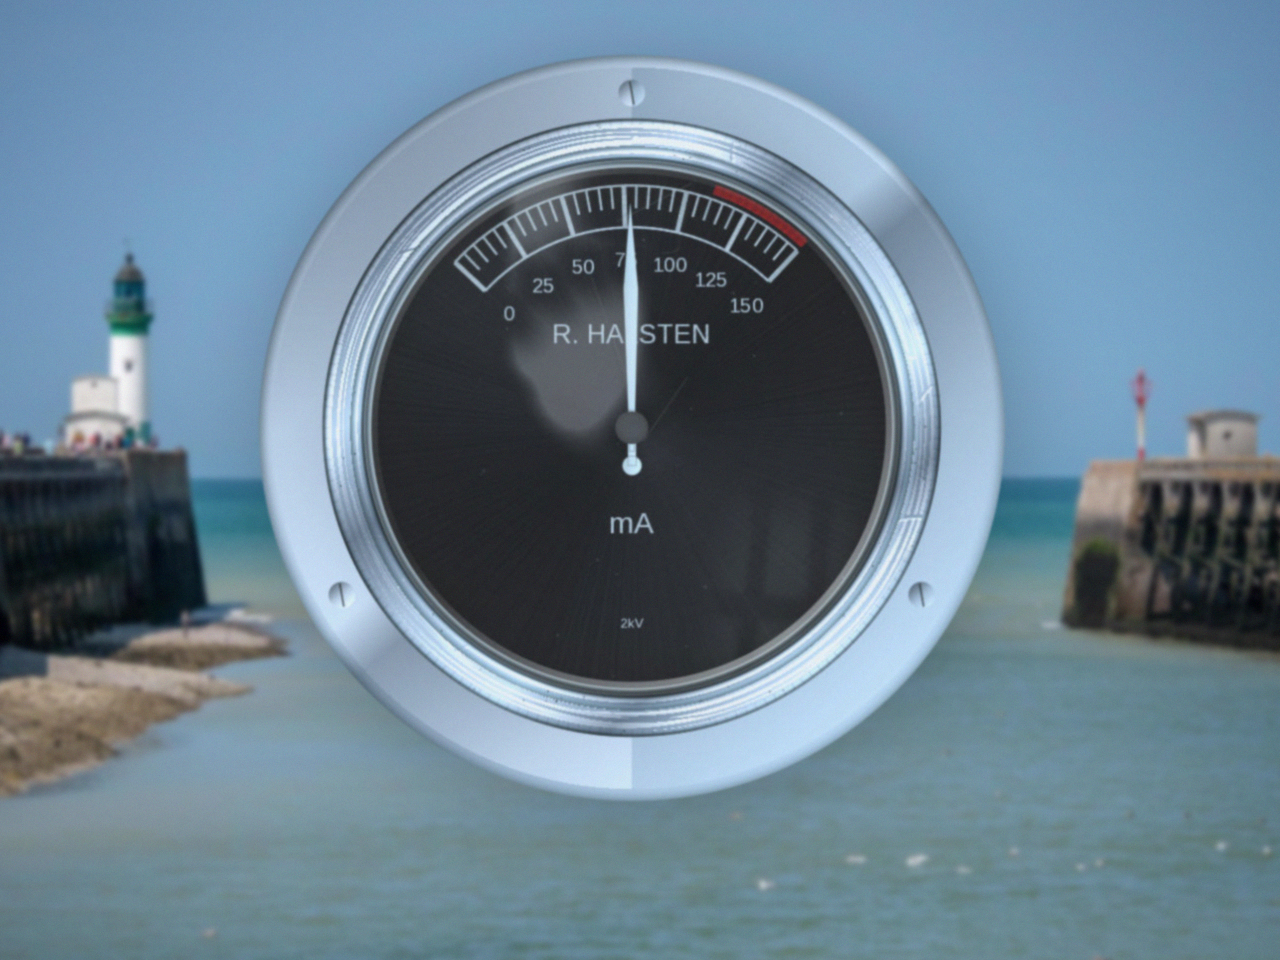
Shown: 77.5
